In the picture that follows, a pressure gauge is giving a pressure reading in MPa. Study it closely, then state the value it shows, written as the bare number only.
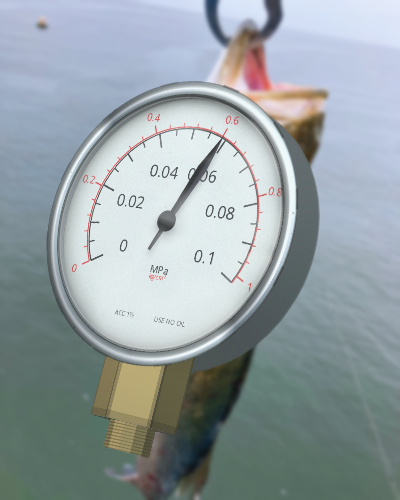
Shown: 0.06
